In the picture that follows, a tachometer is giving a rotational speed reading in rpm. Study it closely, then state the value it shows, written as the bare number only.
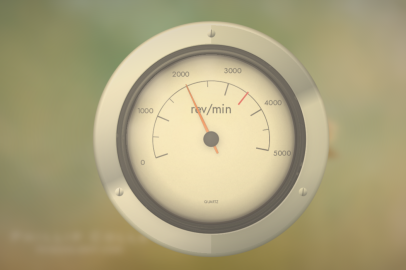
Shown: 2000
